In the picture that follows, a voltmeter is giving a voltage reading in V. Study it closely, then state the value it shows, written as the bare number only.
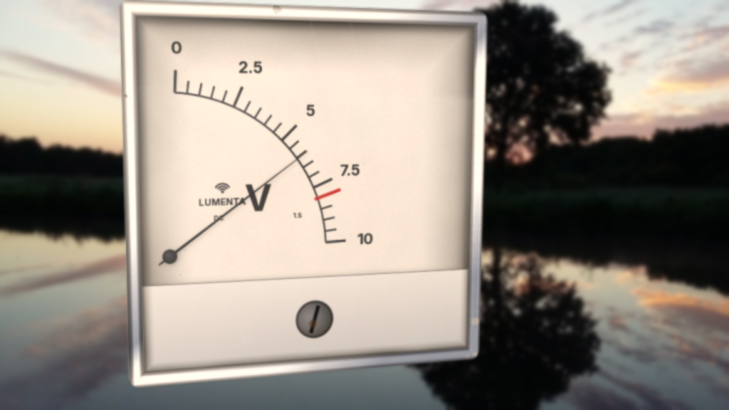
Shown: 6
